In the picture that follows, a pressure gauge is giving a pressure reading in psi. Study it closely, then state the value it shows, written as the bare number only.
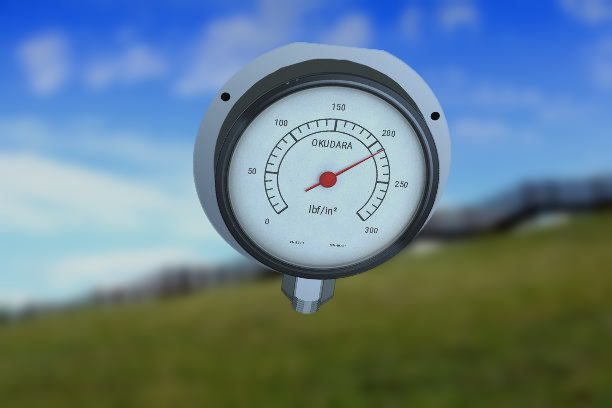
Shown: 210
